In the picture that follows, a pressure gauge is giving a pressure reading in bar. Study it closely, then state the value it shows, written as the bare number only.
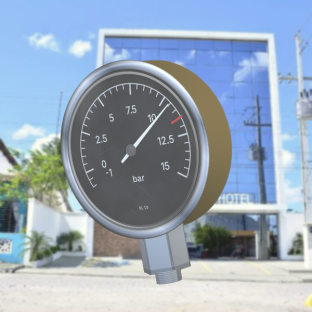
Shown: 10.5
